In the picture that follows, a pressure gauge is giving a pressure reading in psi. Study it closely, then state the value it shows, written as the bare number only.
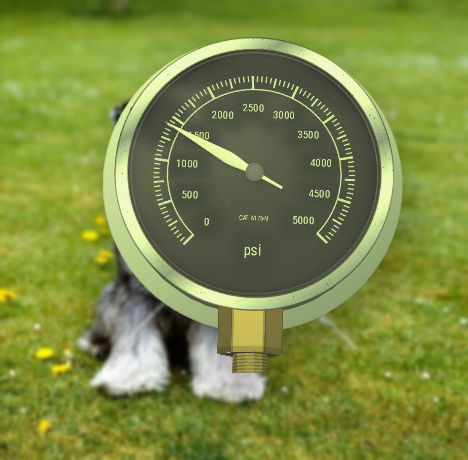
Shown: 1400
